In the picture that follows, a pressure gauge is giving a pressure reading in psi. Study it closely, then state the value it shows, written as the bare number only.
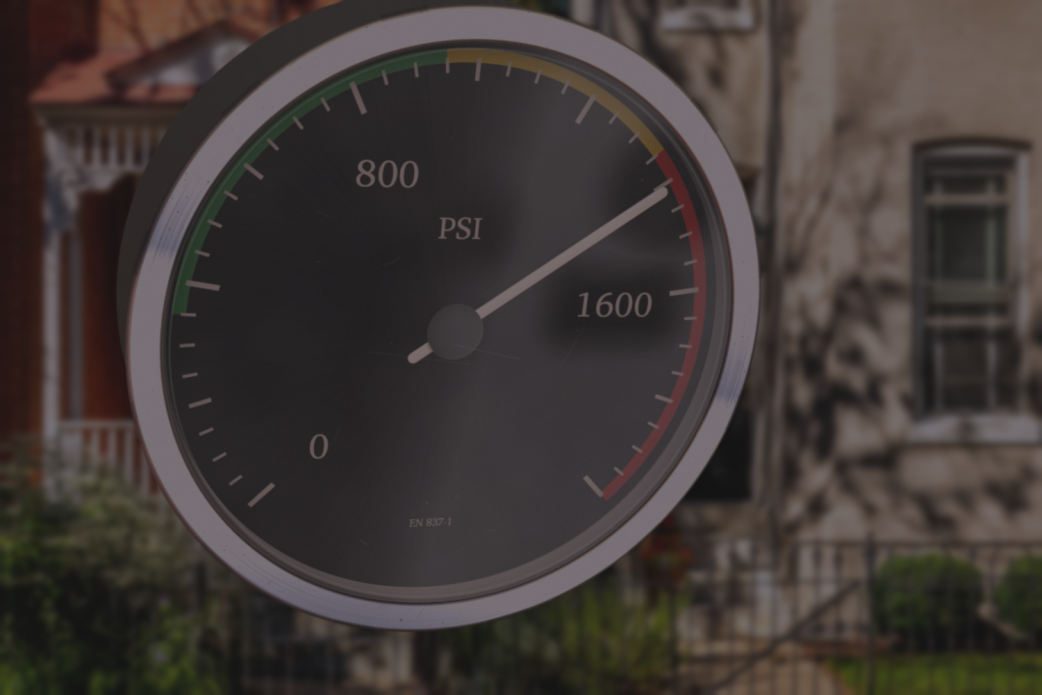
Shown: 1400
